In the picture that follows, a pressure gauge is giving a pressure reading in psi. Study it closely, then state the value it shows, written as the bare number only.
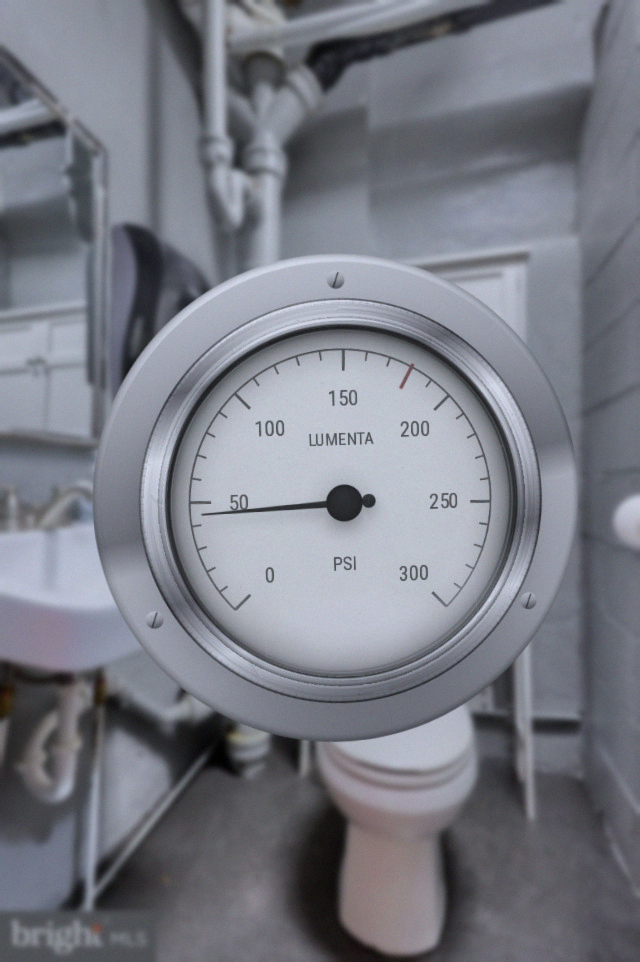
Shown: 45
